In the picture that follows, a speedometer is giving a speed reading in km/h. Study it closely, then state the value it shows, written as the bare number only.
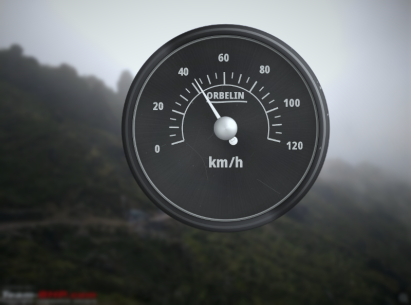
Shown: 42.5
